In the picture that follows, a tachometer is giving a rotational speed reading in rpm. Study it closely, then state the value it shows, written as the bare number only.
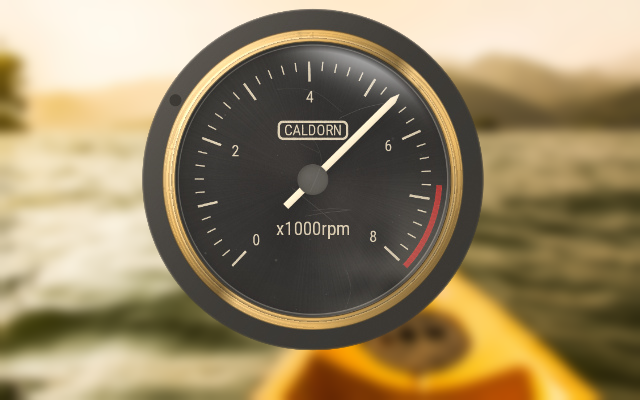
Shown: 5400
